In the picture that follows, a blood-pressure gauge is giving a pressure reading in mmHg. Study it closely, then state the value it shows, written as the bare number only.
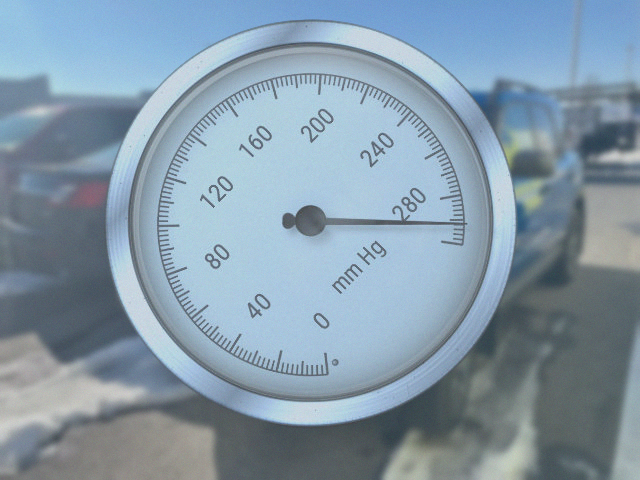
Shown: 292
